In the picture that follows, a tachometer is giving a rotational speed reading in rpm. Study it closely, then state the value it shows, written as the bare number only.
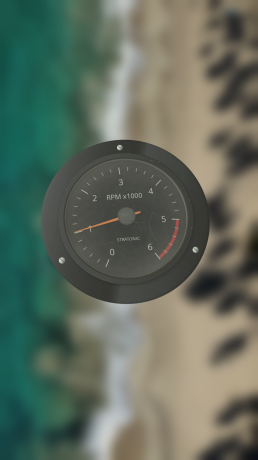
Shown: 1000
